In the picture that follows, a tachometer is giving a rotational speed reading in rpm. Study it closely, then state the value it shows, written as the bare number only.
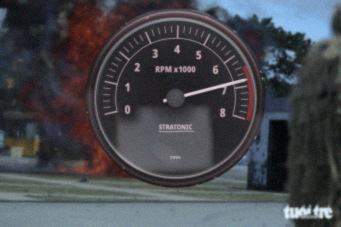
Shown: 6800
